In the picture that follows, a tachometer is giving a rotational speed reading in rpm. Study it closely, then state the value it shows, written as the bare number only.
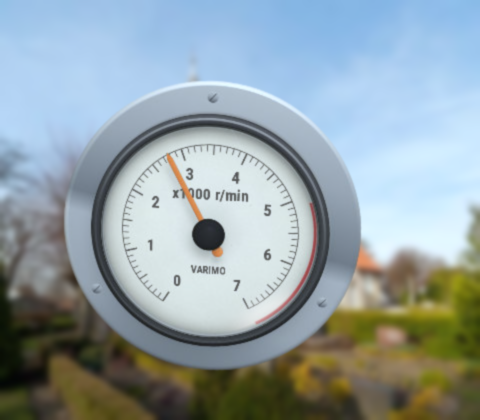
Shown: 2800
